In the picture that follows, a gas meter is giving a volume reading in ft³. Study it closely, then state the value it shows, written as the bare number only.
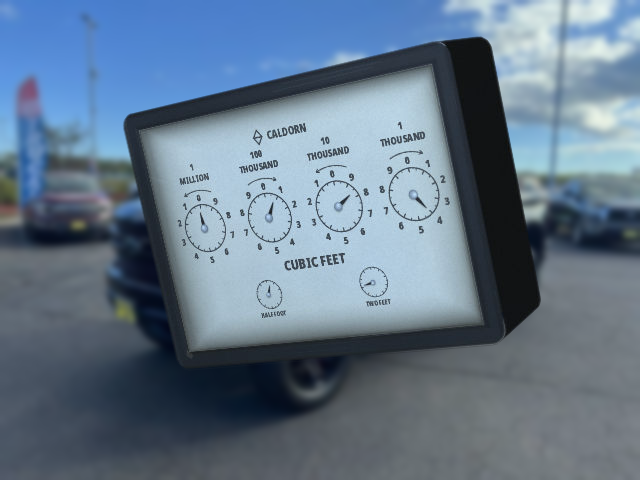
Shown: 8400
